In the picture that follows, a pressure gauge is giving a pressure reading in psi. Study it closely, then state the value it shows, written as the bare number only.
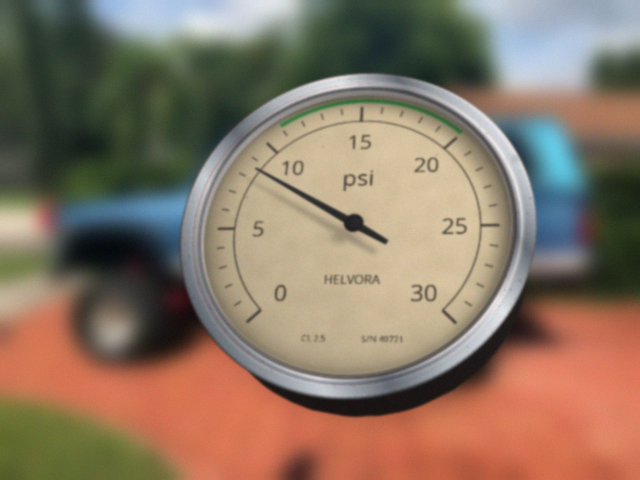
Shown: 8.5
